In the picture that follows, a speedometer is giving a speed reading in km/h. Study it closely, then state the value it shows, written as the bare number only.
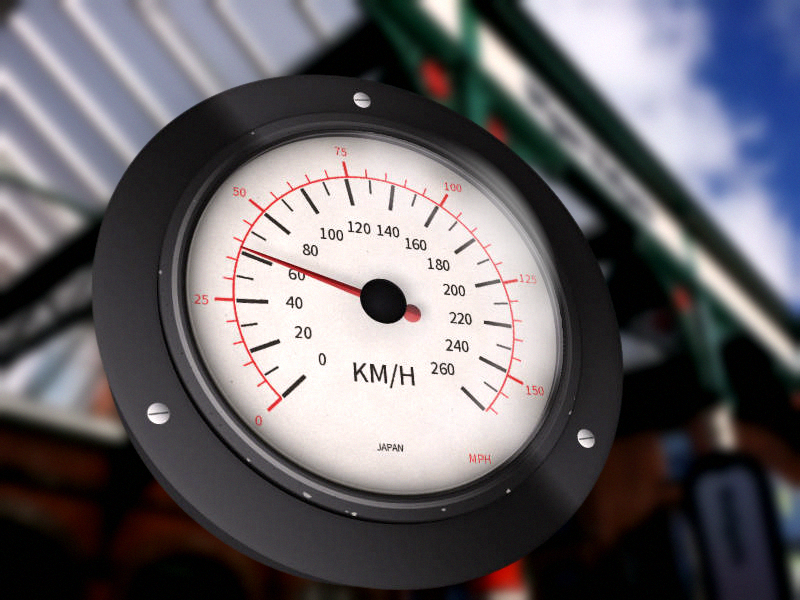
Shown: 60
